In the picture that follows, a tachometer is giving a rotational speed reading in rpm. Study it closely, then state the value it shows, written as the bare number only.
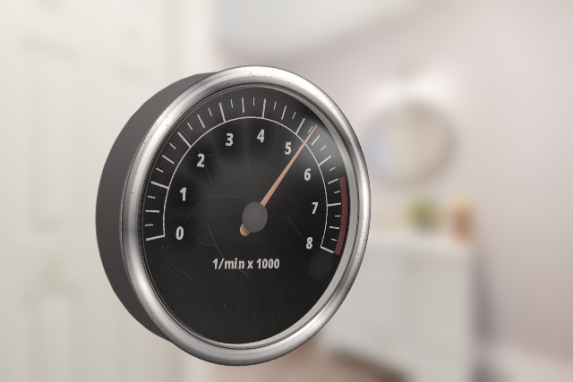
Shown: 5250
